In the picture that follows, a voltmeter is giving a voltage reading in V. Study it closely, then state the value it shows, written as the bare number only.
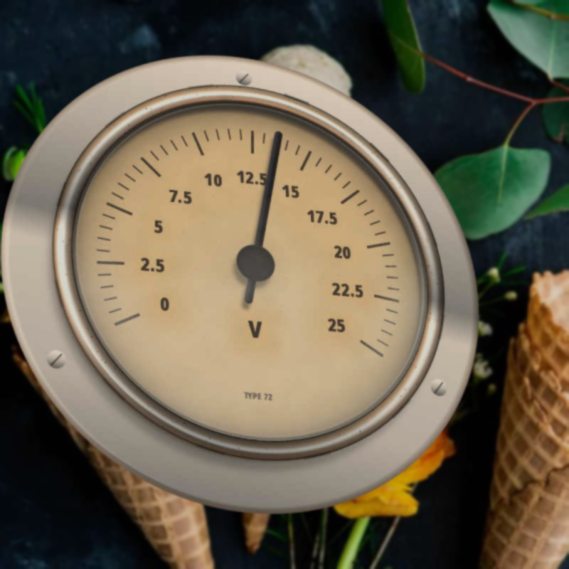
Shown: 13.5
